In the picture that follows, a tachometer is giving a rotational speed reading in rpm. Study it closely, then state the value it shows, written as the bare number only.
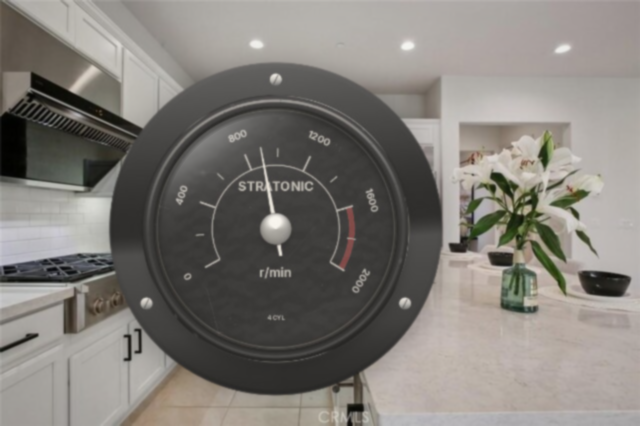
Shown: 900
